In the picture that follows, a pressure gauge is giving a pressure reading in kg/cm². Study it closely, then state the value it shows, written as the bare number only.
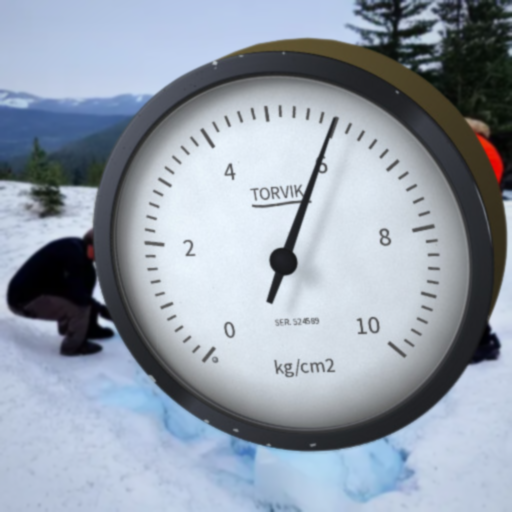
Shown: 6
